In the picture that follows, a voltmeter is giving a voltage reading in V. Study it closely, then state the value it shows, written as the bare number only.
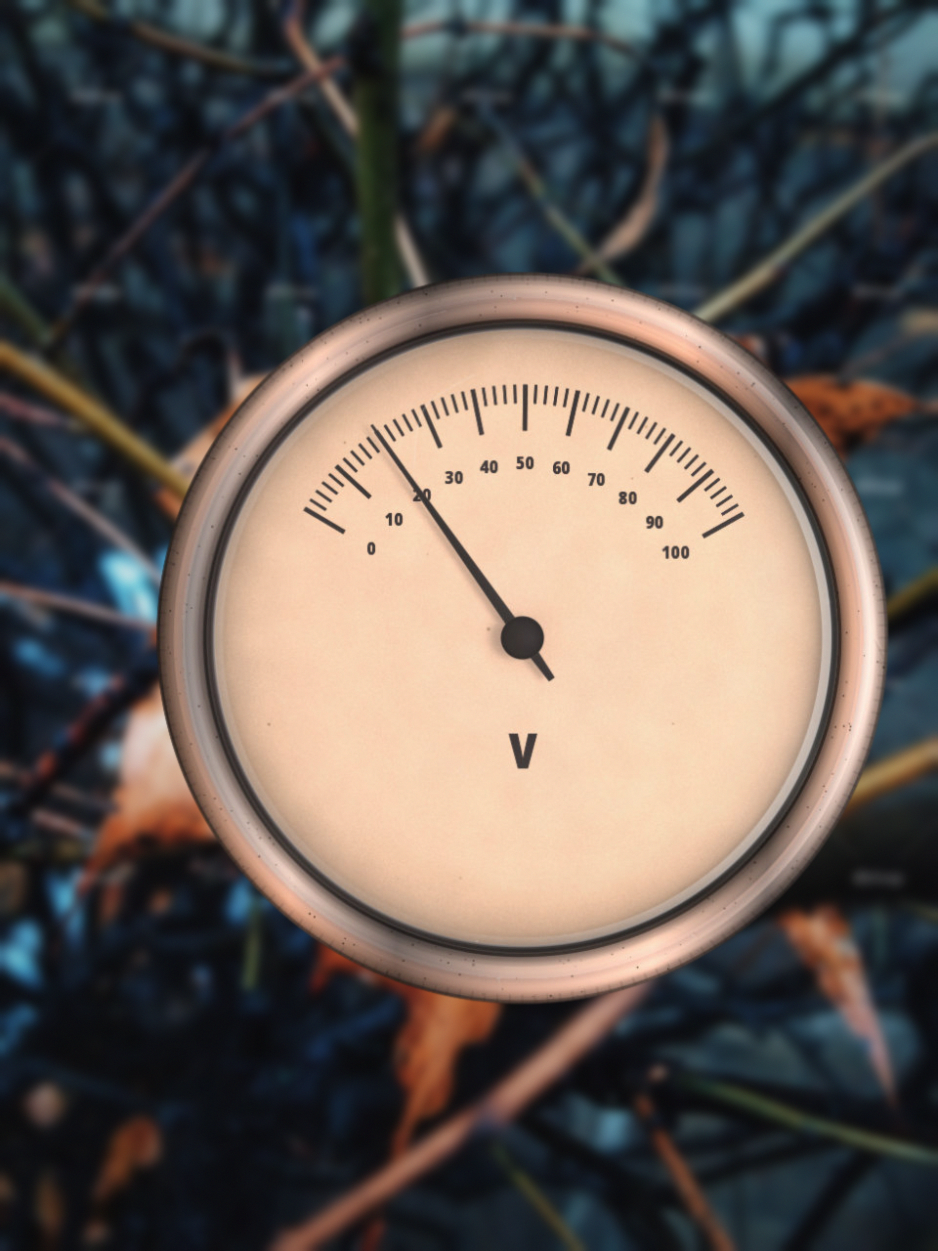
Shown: 20
